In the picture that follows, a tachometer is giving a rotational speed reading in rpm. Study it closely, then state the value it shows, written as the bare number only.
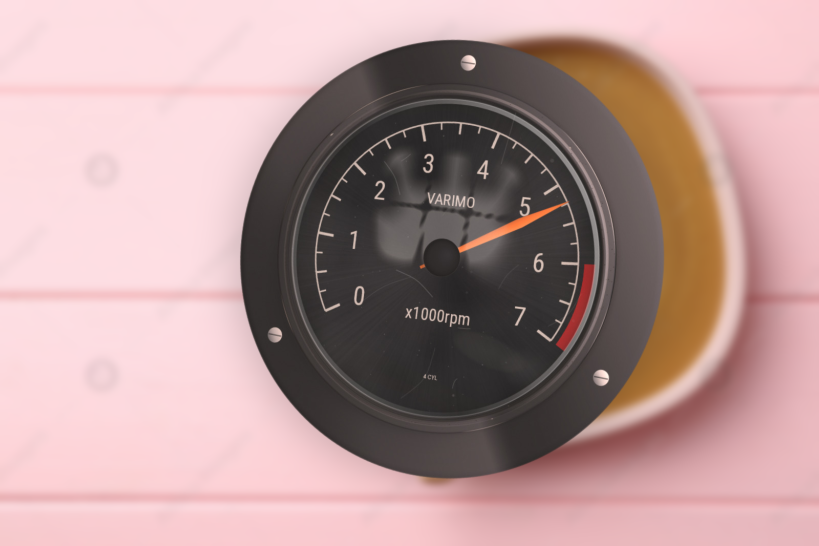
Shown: 5250
